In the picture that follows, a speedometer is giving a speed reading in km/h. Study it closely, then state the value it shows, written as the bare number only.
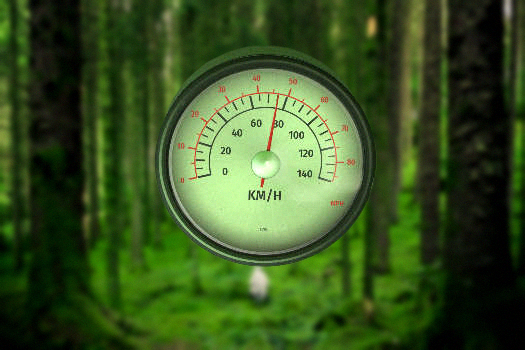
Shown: 75
